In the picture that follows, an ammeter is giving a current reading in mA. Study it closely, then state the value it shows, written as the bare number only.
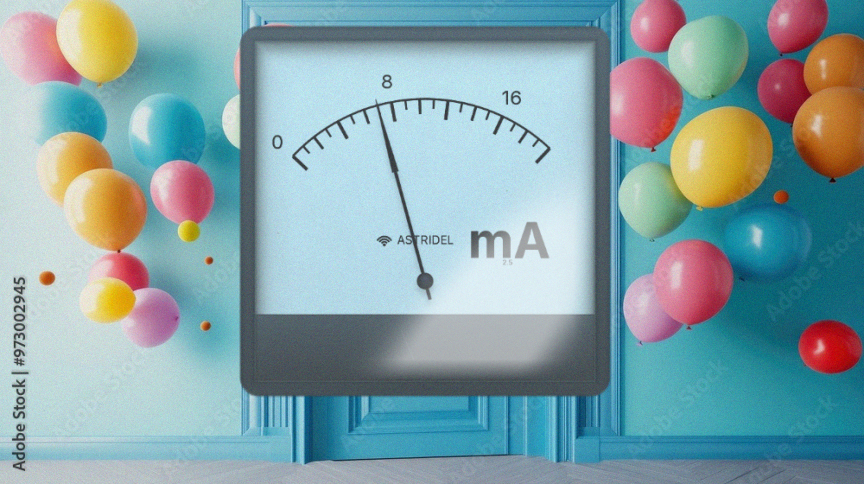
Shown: 7
